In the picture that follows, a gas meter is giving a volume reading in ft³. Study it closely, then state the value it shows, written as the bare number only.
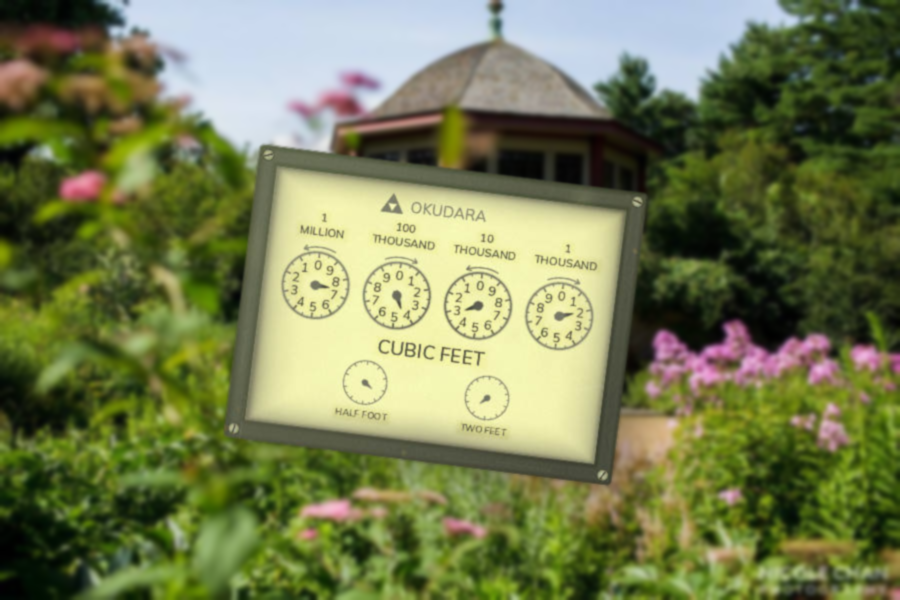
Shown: 743200
